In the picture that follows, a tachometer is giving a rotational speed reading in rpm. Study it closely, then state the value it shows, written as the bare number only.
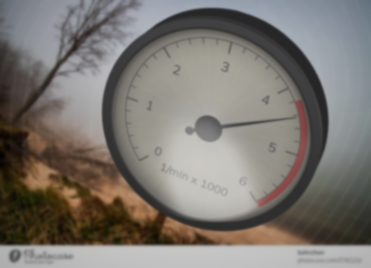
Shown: 4400
